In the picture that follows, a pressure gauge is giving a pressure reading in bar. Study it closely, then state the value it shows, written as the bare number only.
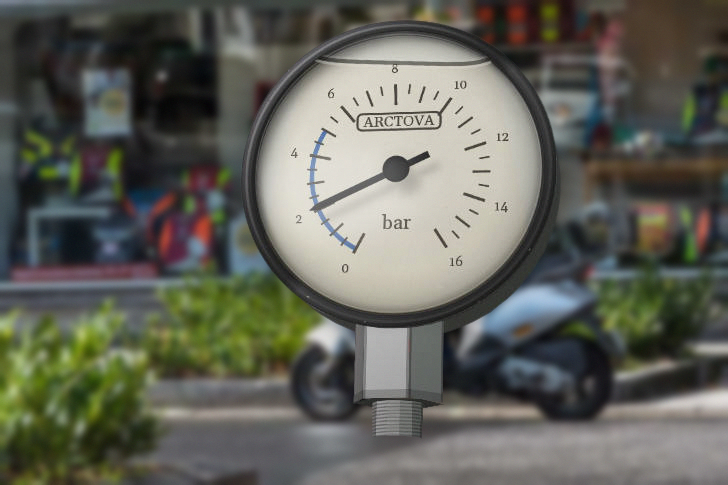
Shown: 2
